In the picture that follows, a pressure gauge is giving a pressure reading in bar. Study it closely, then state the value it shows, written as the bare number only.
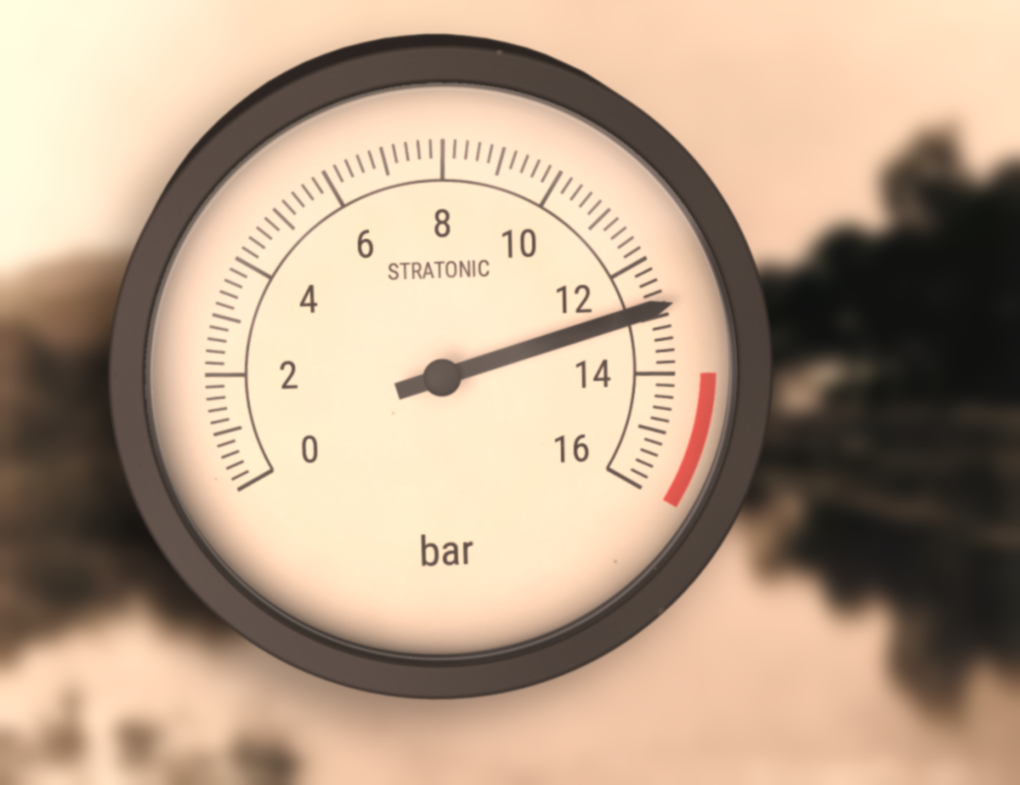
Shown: 12.8
